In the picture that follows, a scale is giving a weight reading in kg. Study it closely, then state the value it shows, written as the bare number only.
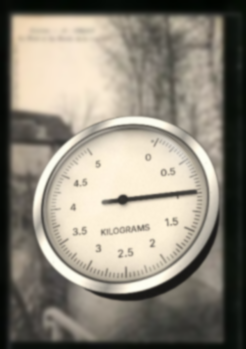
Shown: 1
